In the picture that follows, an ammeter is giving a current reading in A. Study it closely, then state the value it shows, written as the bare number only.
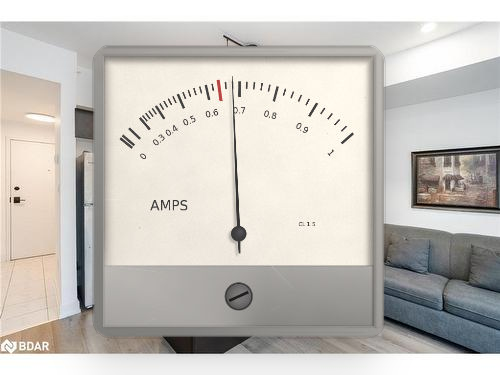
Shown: 0.68
